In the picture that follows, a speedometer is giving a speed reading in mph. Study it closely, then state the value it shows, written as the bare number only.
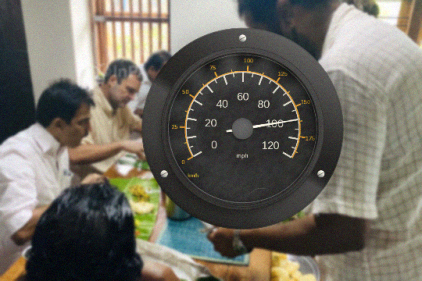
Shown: 100
